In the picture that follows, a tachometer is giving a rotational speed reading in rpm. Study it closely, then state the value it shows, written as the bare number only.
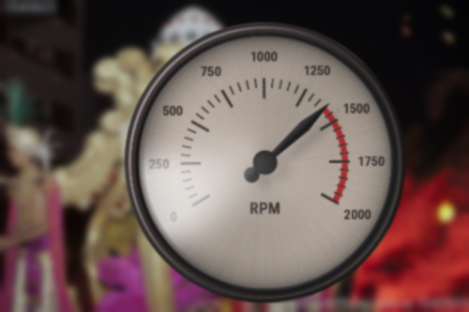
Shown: 1400
